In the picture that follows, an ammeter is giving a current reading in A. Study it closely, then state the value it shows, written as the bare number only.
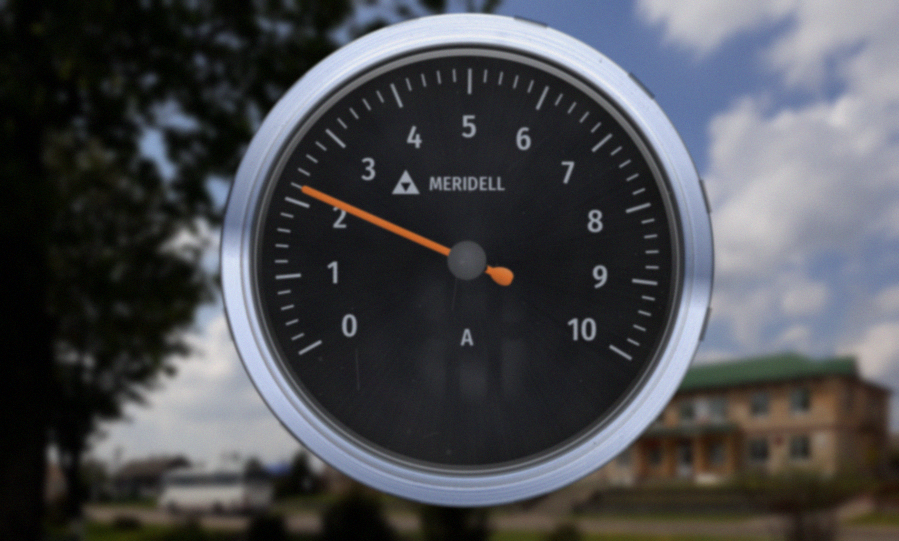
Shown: 2.2
